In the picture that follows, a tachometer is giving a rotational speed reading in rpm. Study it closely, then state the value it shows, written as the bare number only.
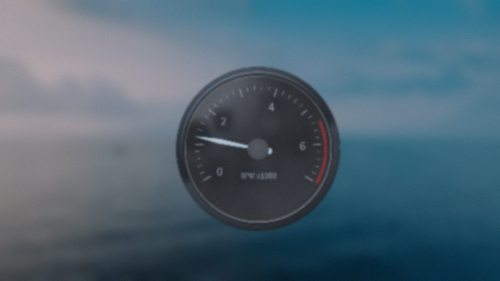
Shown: 1200
